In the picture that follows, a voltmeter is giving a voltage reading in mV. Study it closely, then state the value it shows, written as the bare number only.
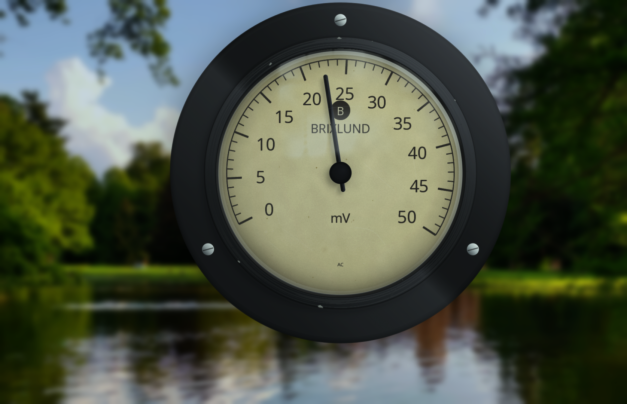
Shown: 22.5
